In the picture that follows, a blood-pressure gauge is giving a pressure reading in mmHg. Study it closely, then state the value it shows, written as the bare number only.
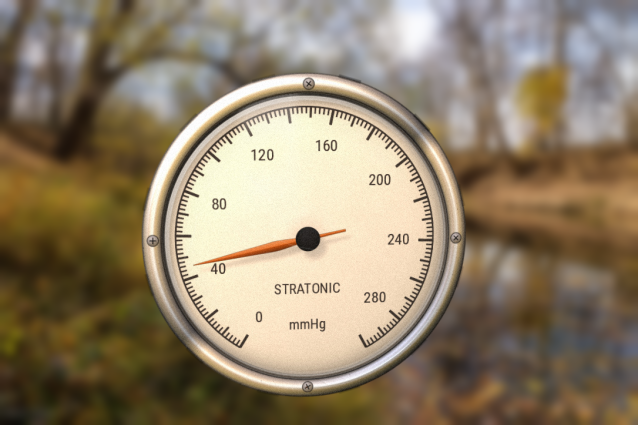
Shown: 46
